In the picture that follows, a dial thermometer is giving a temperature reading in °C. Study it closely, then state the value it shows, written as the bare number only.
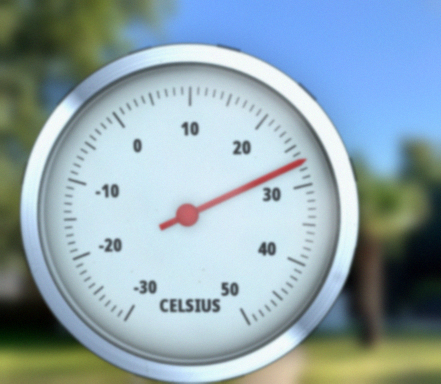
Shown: 27
